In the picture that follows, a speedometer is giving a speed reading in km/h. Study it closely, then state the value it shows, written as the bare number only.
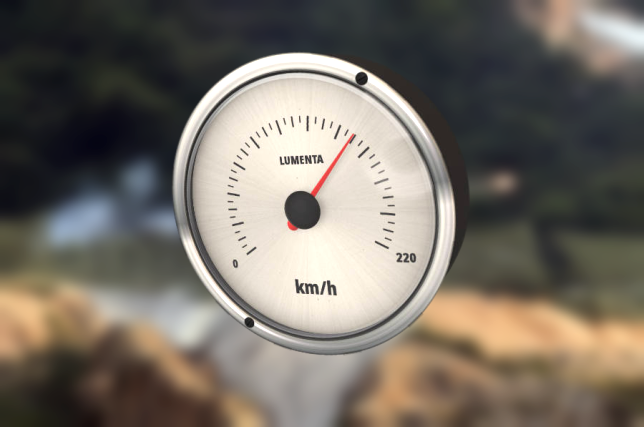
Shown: 150
